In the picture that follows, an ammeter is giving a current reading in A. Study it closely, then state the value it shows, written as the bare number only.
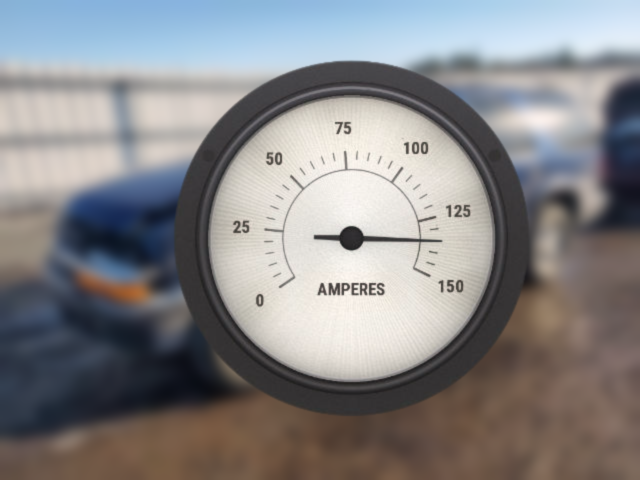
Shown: 135
